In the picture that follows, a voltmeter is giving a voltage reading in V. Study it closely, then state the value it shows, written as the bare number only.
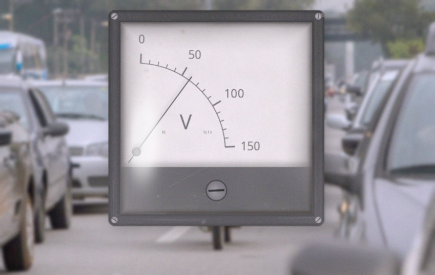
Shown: 60
